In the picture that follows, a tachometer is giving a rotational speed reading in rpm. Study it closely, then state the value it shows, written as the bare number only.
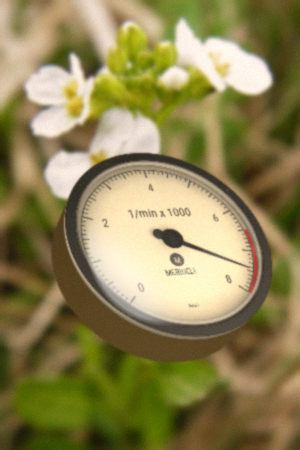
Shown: 7500
